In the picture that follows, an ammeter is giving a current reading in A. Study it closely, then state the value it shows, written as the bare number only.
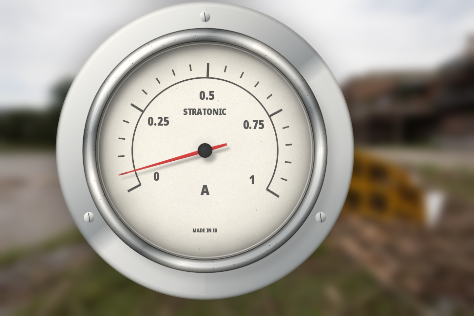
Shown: 0.05
